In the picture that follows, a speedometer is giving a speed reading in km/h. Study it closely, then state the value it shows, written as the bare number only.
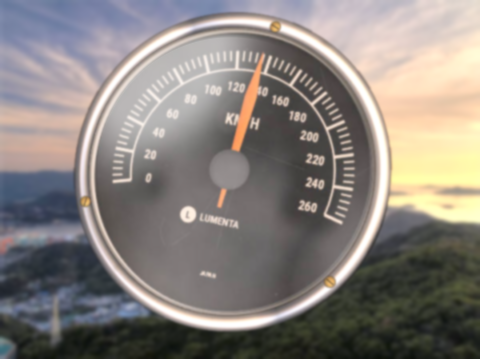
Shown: 136
